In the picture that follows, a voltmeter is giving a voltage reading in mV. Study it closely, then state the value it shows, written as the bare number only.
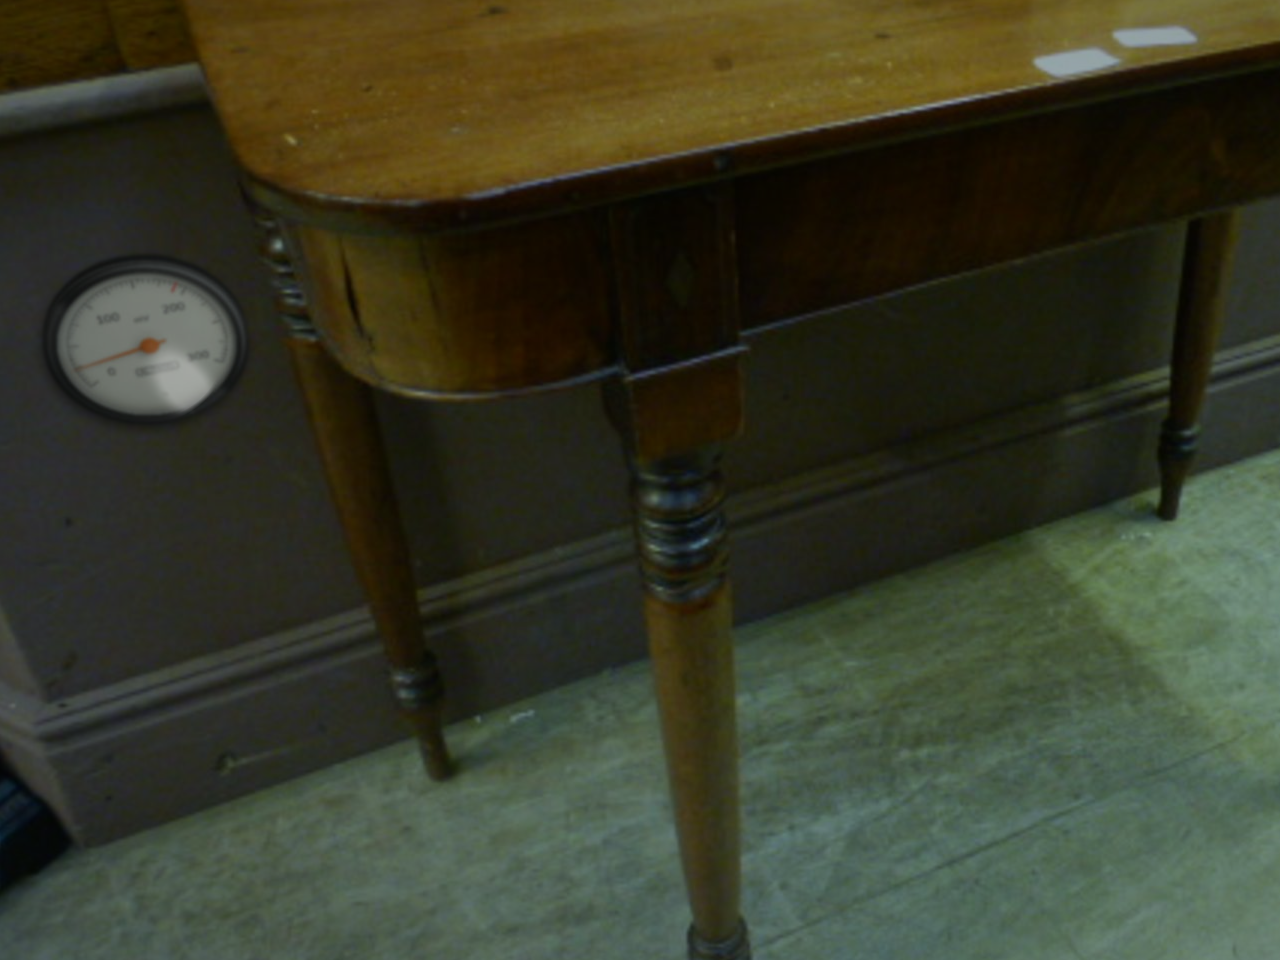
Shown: 25
